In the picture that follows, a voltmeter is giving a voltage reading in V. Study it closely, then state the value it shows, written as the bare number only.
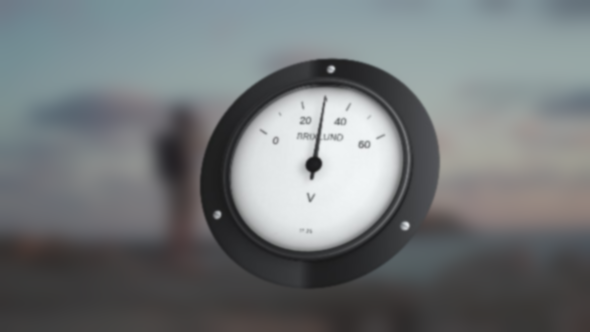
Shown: 30
